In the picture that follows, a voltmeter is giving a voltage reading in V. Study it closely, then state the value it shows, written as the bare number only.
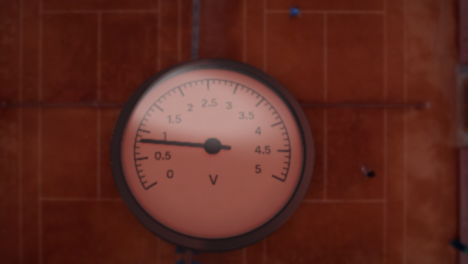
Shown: 0.8
